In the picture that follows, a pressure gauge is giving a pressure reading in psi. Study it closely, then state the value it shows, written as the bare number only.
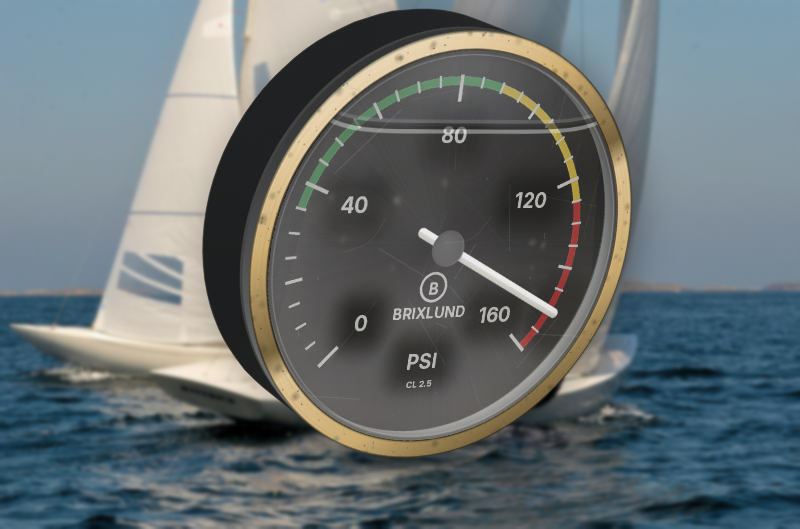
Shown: 150
